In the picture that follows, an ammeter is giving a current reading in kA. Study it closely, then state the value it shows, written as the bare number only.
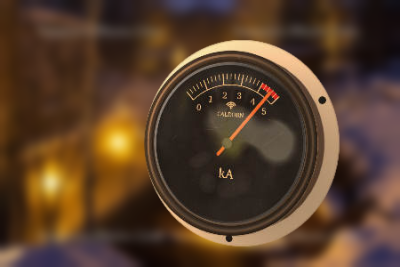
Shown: 4.6
